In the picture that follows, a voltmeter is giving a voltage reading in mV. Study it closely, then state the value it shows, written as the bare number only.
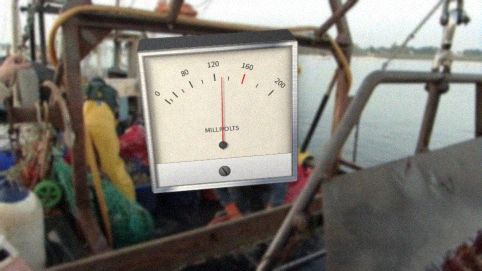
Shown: 130
